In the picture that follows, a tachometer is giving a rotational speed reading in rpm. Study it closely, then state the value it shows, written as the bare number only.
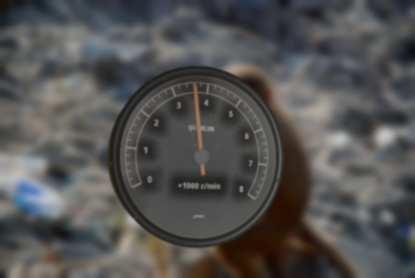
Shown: 3600
